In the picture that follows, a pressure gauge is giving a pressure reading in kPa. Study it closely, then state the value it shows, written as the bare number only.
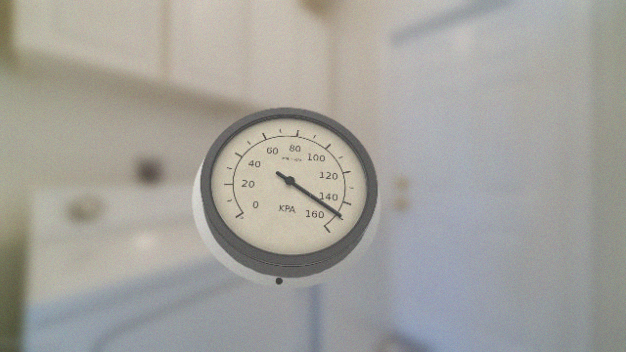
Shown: 150
